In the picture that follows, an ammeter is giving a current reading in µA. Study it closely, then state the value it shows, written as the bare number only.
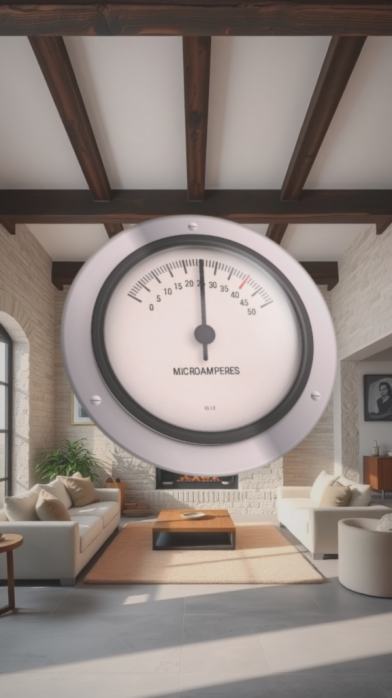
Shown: 25
